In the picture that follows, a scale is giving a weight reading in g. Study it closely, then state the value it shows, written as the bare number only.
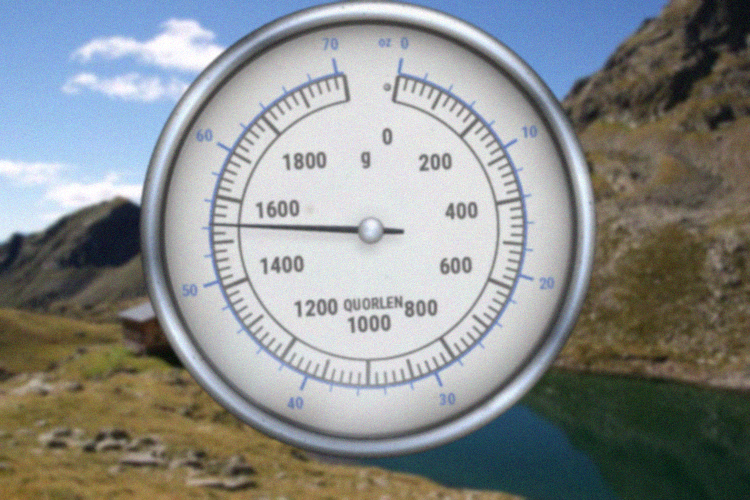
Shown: 1540
